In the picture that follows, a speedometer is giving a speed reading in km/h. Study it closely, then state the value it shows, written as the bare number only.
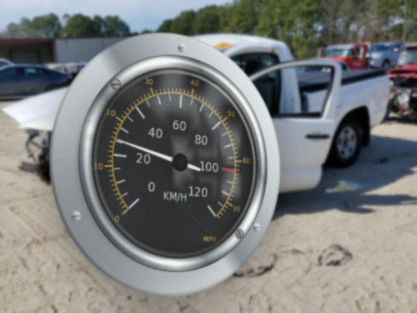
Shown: 25
